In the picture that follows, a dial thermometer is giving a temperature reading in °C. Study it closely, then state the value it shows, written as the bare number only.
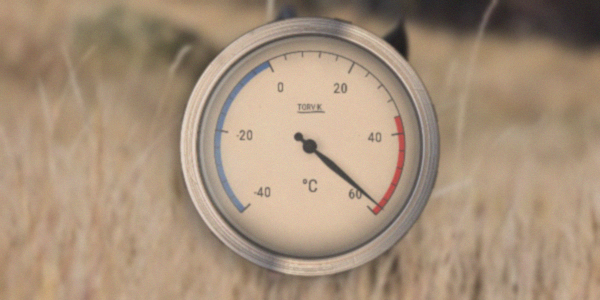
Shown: 58
